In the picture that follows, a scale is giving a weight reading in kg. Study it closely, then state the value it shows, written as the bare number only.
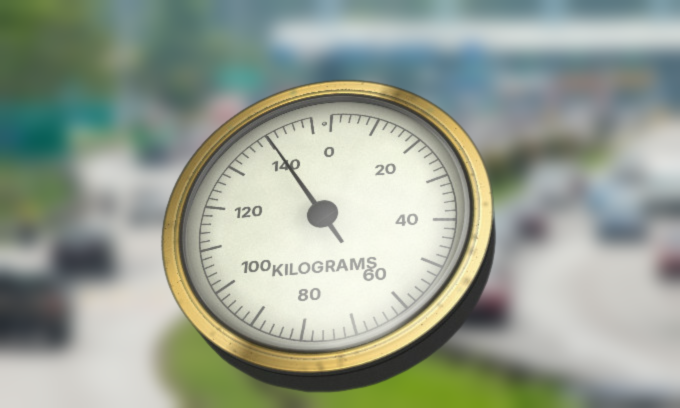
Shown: 140
